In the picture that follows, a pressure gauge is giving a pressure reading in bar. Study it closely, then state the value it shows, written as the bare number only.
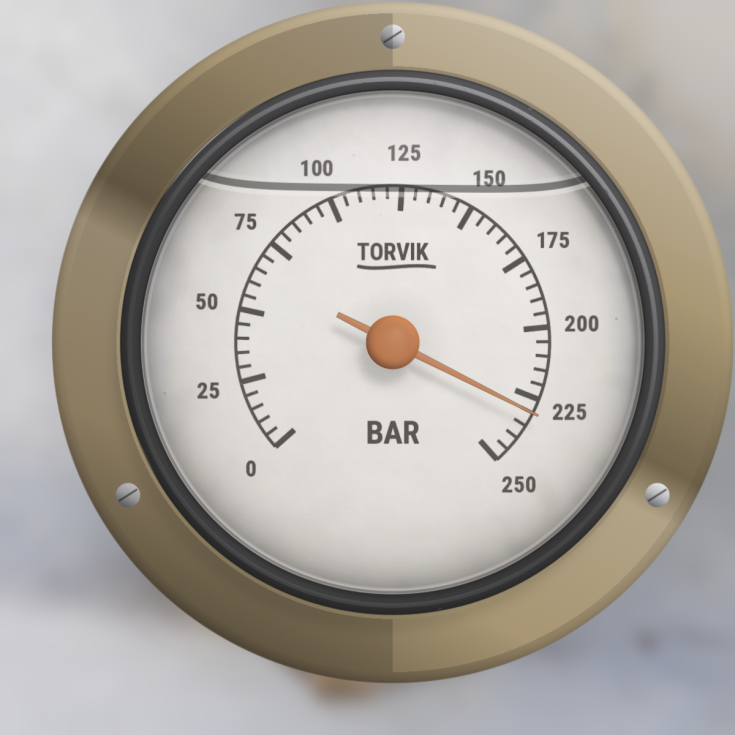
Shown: 230
